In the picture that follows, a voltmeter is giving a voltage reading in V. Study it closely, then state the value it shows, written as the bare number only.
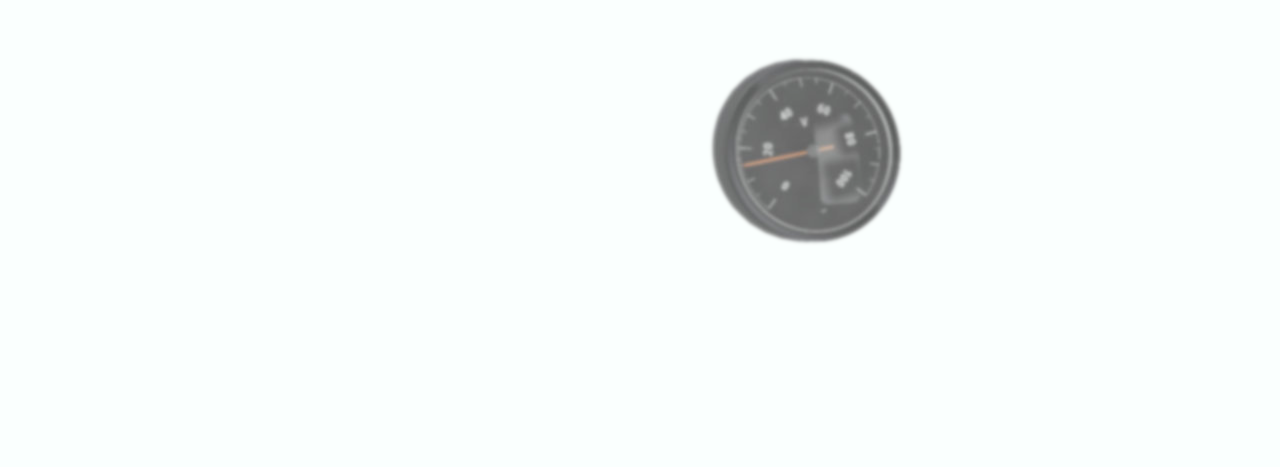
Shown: 15
